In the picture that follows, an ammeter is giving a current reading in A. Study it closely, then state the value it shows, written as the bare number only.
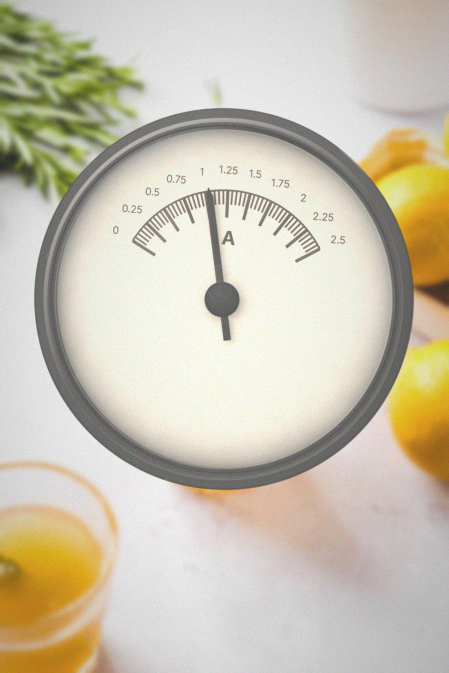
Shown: 1.05
